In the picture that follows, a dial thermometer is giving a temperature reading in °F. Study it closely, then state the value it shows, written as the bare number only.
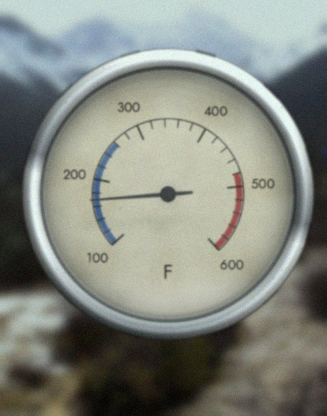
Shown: 170
